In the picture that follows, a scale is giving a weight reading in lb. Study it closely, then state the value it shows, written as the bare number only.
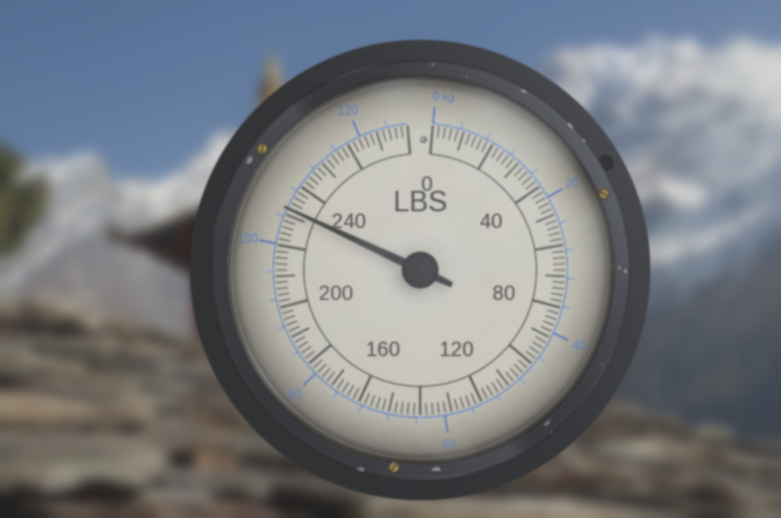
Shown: 232
